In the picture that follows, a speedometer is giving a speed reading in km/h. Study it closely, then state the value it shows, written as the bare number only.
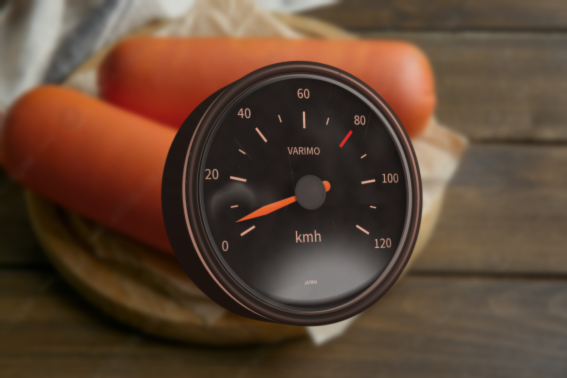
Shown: 5
